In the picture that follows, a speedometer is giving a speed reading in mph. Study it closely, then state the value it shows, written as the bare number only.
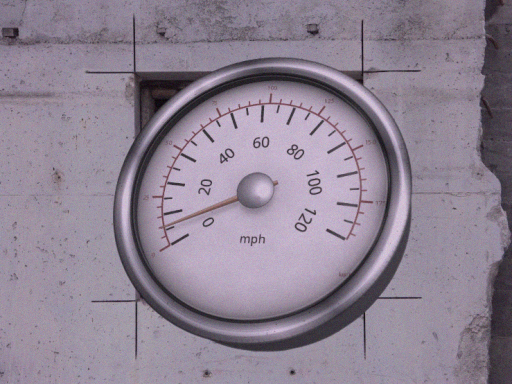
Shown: 5
